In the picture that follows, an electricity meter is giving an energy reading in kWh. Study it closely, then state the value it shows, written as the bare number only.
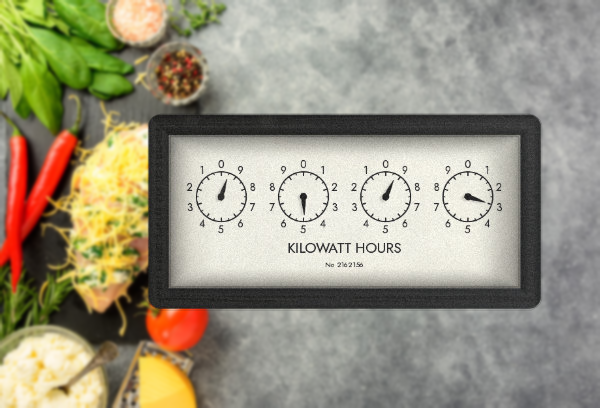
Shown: 9493
